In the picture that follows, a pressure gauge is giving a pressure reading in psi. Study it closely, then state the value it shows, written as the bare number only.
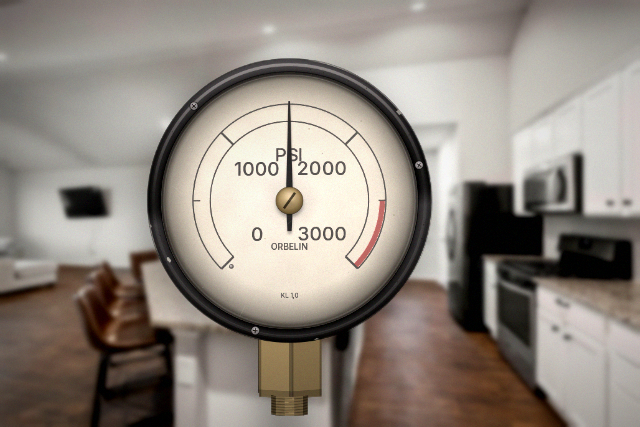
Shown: 1500
